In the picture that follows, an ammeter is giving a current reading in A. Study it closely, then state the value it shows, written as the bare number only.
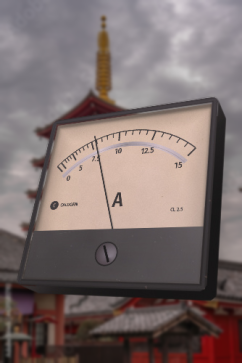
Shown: 8
